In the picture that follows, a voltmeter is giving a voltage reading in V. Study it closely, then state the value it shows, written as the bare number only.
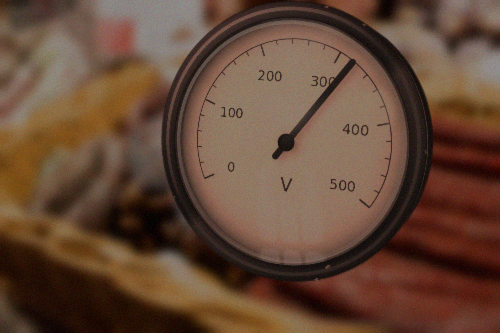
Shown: 320
